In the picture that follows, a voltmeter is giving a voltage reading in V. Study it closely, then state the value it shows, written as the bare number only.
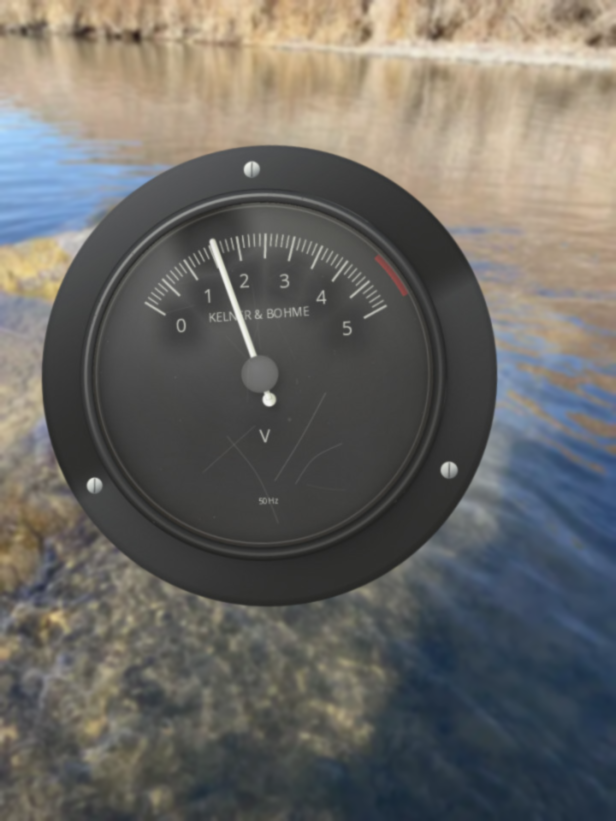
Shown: 1.6
